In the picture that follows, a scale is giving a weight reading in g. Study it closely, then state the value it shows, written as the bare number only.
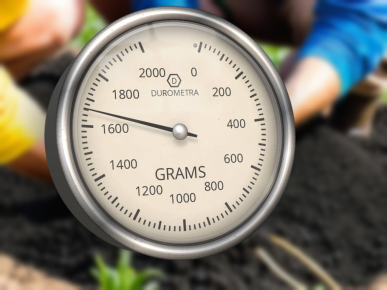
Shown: 1660
